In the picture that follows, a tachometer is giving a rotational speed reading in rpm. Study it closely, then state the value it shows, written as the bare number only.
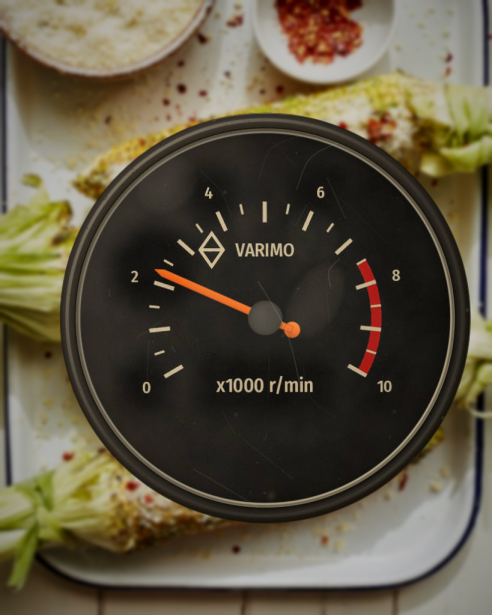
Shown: 2250
